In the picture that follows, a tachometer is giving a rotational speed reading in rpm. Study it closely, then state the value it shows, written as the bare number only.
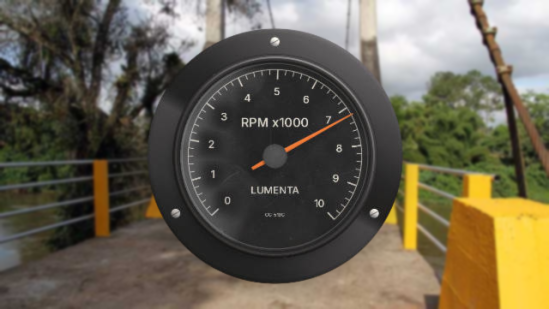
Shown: 7200
